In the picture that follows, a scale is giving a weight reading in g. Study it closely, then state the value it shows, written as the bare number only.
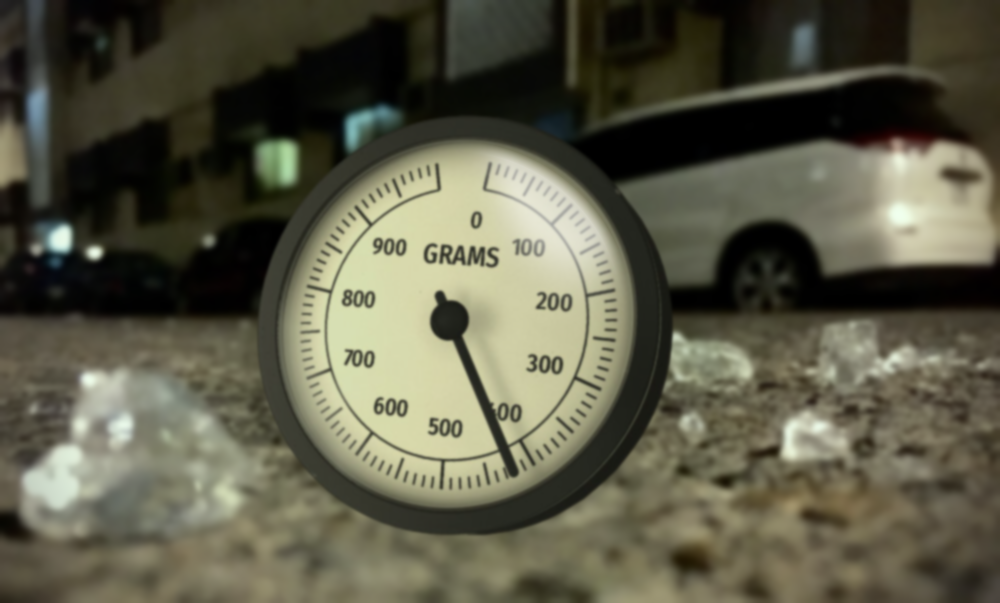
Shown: 420
